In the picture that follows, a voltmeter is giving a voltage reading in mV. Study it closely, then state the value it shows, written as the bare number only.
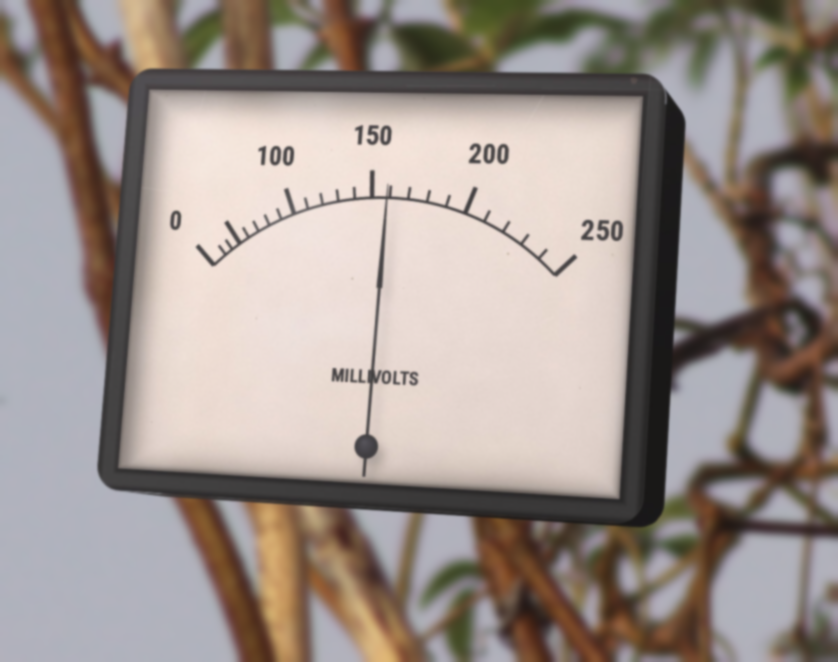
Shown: 160
